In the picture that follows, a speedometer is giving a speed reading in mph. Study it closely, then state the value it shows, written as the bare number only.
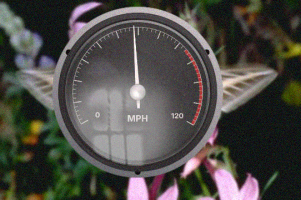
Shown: 58
